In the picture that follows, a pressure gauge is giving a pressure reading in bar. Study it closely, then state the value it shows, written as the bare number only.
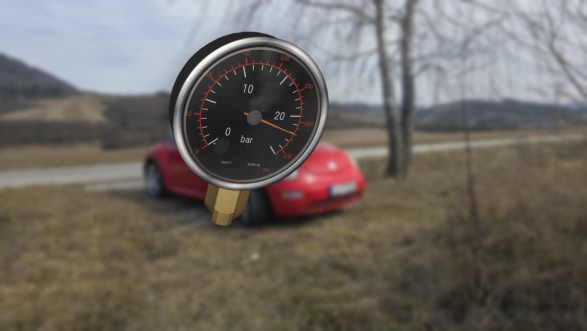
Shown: 22
